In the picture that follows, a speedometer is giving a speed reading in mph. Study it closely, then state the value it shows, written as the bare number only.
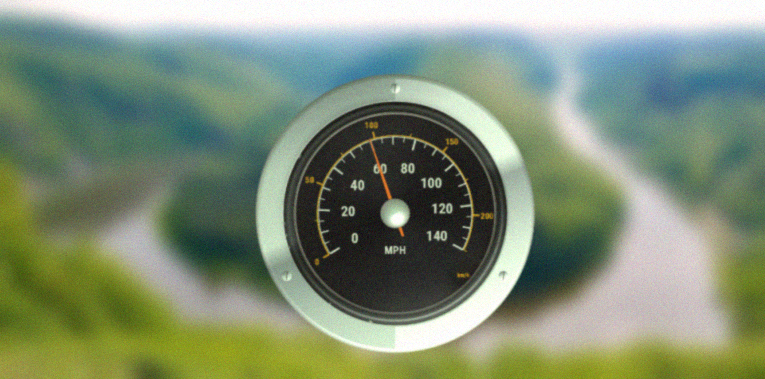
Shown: 60
